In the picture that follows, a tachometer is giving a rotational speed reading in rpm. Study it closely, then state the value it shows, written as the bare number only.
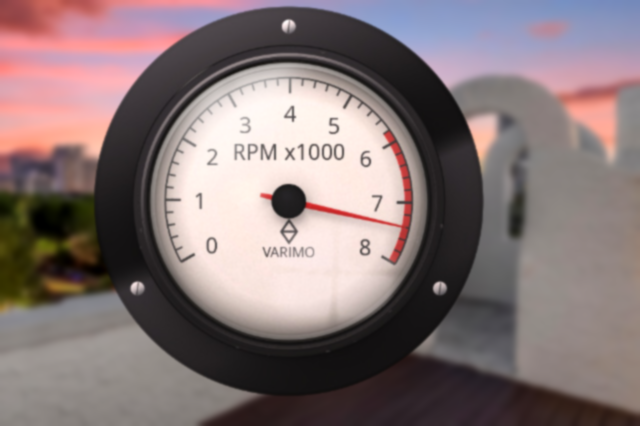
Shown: 7400
